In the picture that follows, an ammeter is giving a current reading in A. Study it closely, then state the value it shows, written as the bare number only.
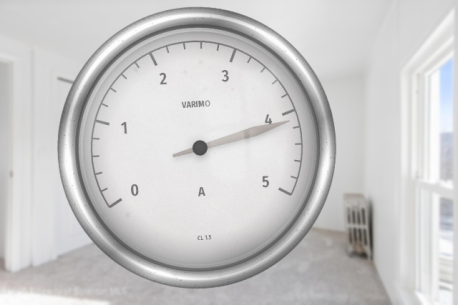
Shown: 4.1
